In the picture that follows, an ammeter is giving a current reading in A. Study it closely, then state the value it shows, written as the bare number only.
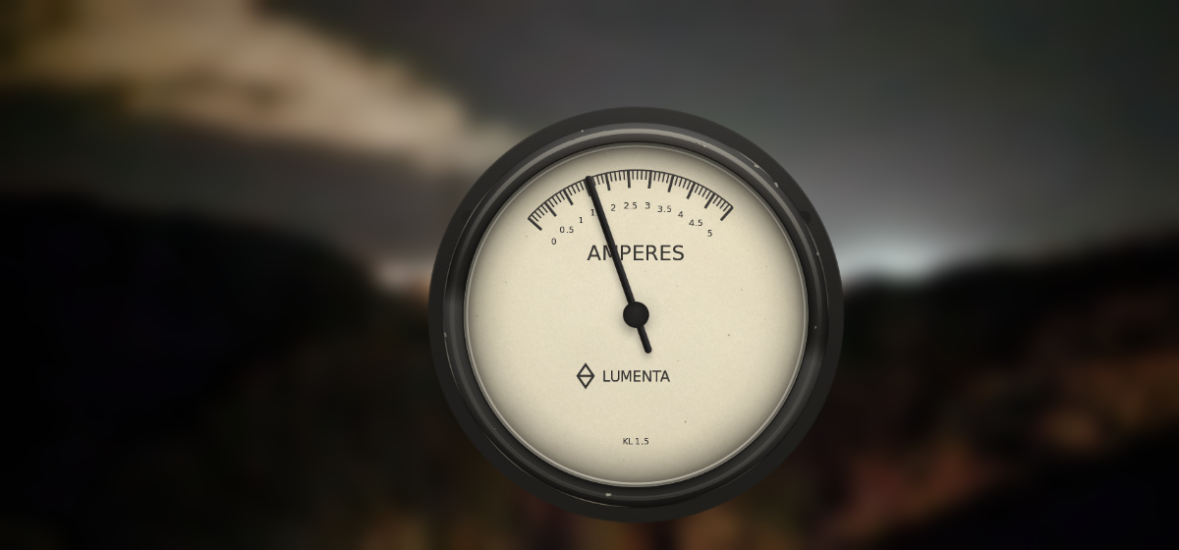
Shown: 1.6
